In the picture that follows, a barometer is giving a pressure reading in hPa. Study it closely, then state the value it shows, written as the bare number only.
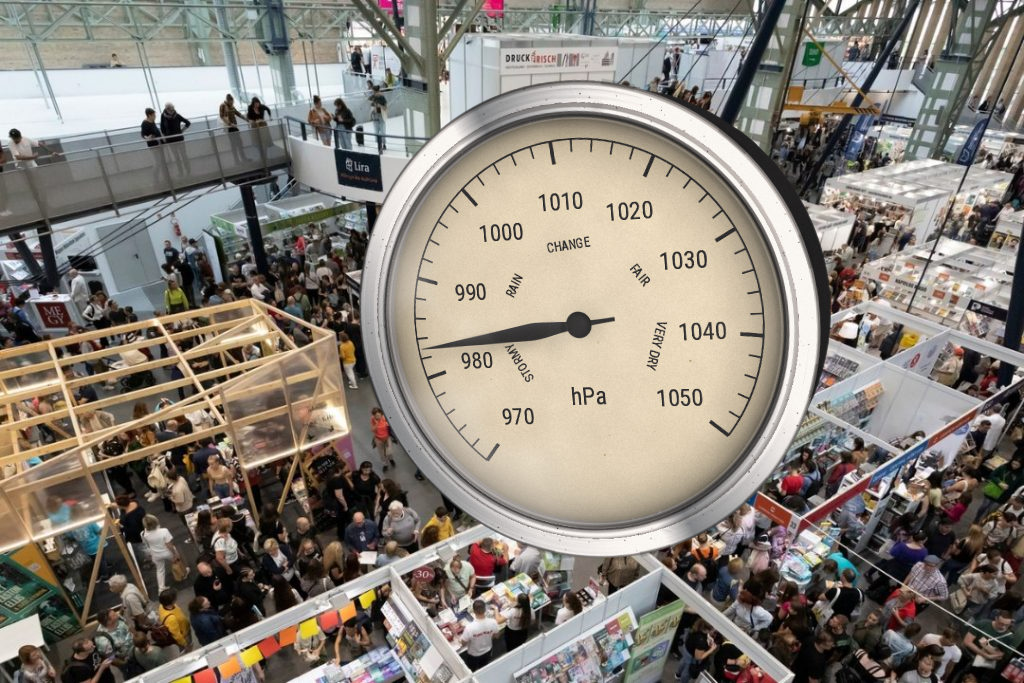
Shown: 983
